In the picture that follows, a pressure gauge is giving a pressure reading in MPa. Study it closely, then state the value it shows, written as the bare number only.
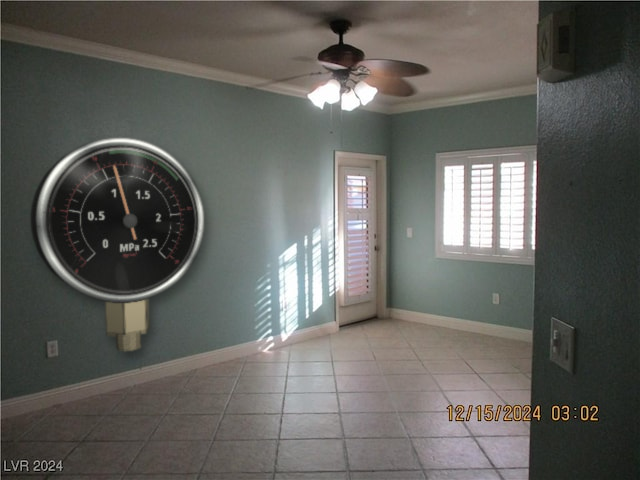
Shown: 1.1
